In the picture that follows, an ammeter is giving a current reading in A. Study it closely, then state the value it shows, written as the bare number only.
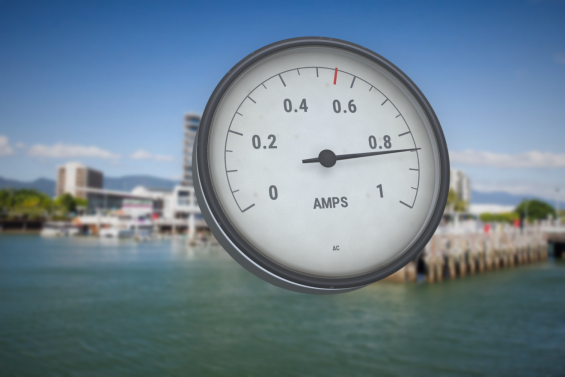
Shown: 0.85
